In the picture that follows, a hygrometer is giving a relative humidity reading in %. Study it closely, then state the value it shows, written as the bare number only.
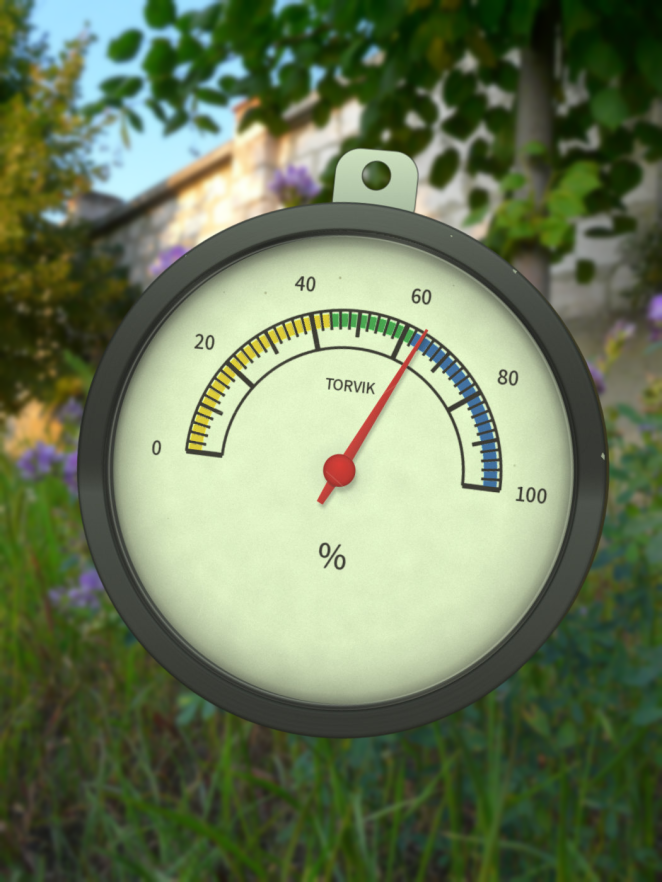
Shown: 64
